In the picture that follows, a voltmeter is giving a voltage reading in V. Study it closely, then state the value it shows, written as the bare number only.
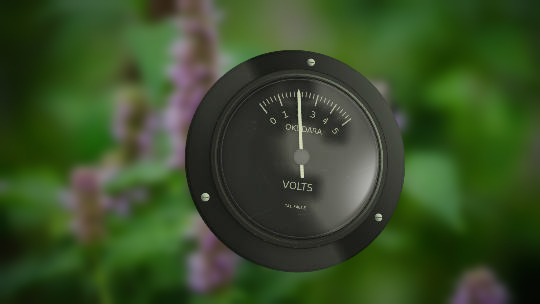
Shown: 2
